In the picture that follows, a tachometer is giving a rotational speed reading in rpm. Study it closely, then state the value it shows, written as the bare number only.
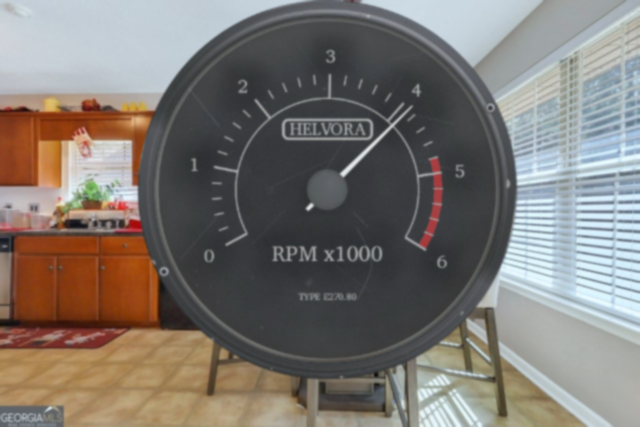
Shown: 4100
